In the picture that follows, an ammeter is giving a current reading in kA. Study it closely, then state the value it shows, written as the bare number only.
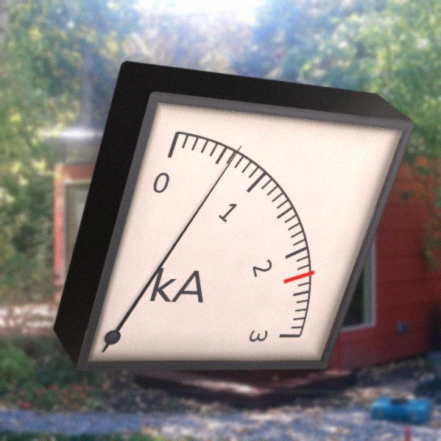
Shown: 0.6
